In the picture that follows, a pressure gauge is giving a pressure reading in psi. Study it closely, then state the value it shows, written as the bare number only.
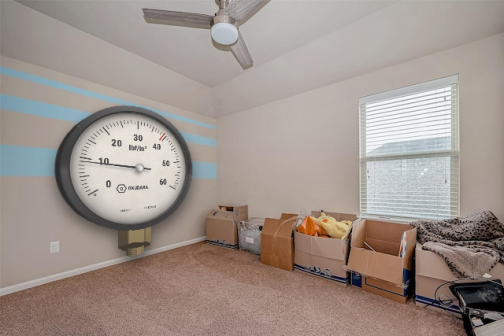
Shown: 9
